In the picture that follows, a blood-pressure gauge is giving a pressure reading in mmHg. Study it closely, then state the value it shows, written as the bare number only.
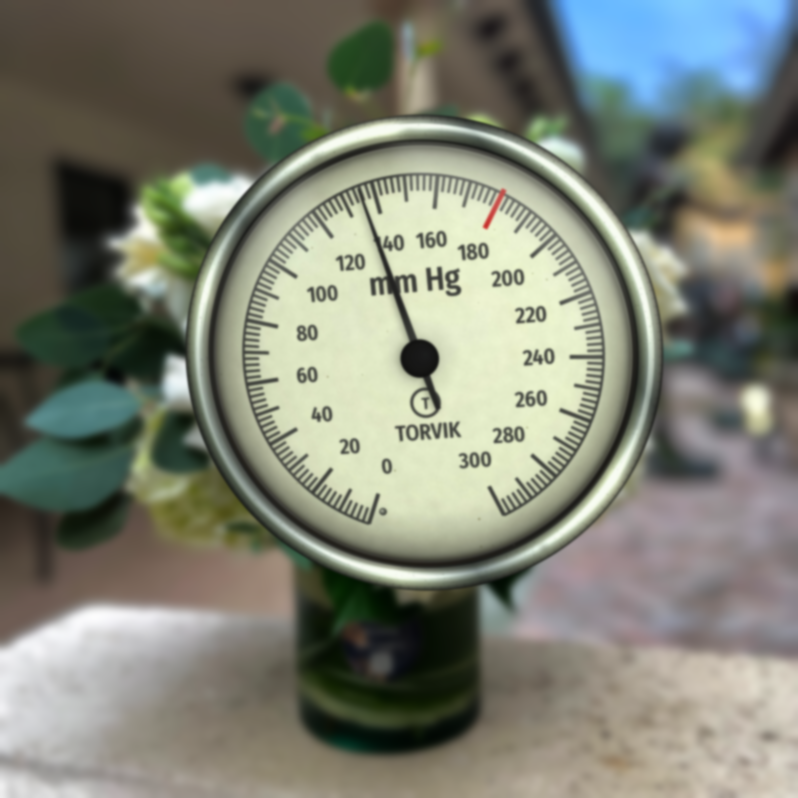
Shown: 136
